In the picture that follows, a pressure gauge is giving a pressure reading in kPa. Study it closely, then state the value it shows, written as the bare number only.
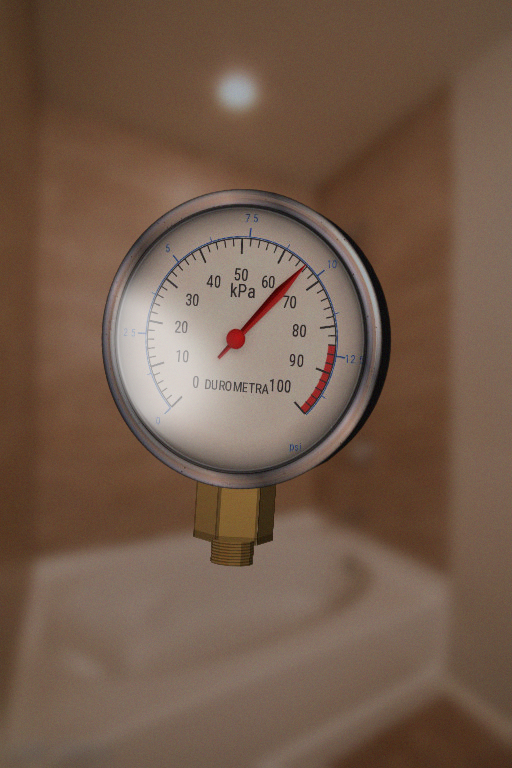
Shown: 66
